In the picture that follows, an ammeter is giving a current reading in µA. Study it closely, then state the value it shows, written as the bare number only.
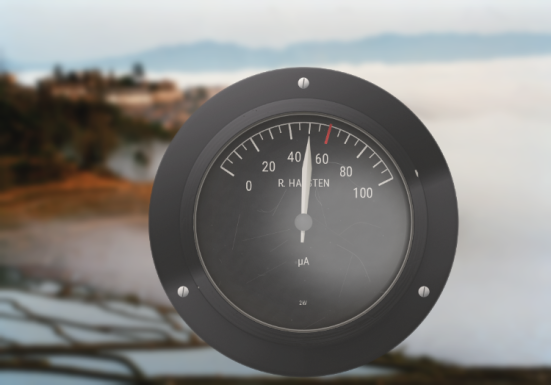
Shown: 50
